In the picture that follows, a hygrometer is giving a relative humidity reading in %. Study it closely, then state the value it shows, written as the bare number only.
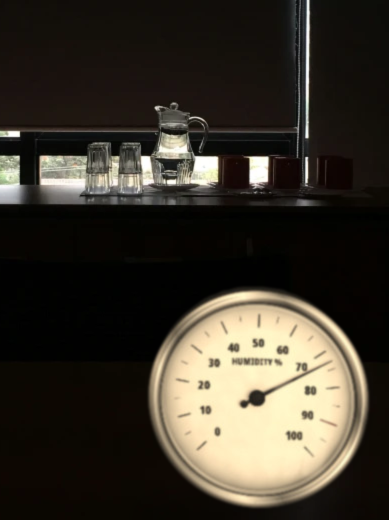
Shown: 72.5
